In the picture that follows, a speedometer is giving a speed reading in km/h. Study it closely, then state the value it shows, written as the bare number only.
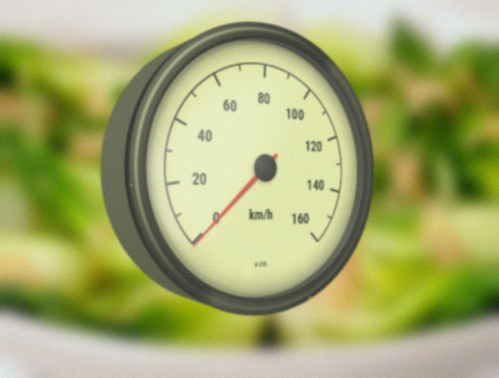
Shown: 0
